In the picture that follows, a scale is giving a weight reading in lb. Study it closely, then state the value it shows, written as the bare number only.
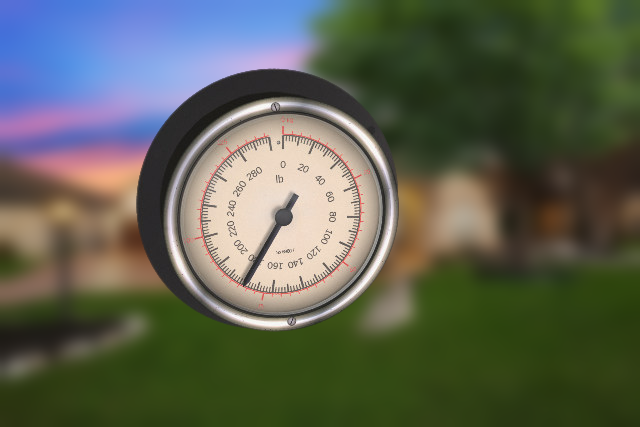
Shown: 180
